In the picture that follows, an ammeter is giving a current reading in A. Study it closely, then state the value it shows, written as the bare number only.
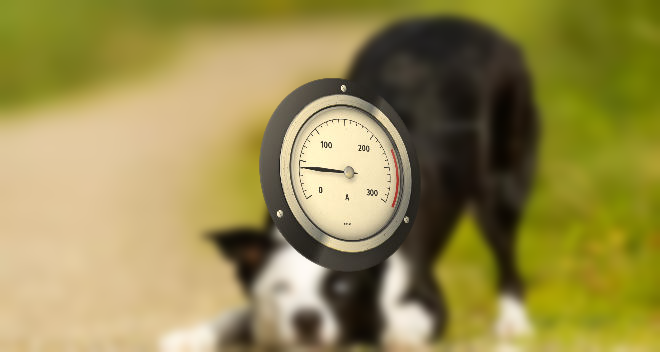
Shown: 40
